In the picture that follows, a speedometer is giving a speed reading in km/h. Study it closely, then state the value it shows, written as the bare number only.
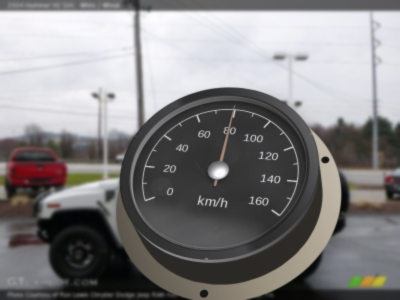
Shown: 80
